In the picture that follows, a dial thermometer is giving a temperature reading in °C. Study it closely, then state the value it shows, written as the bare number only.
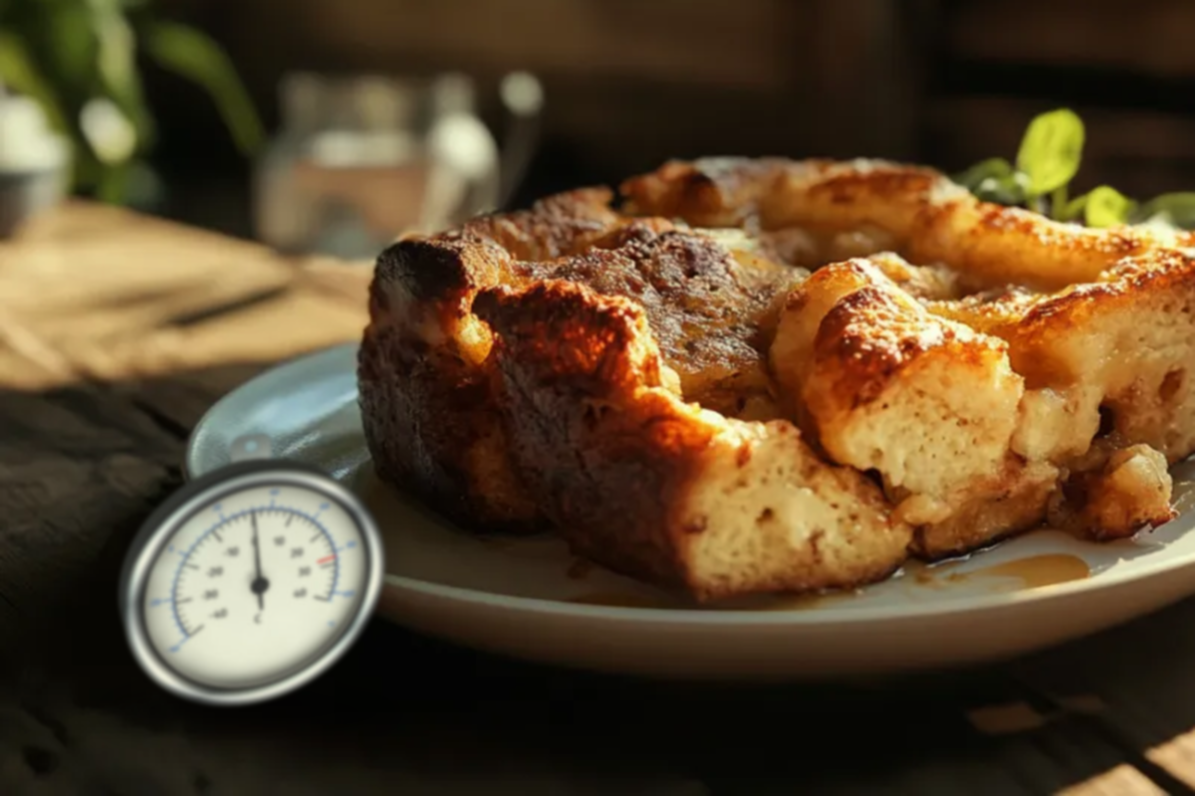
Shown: 0
